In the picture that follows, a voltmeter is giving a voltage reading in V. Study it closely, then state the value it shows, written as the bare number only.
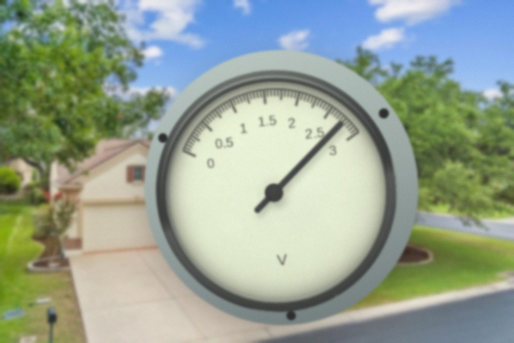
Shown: 2.75
